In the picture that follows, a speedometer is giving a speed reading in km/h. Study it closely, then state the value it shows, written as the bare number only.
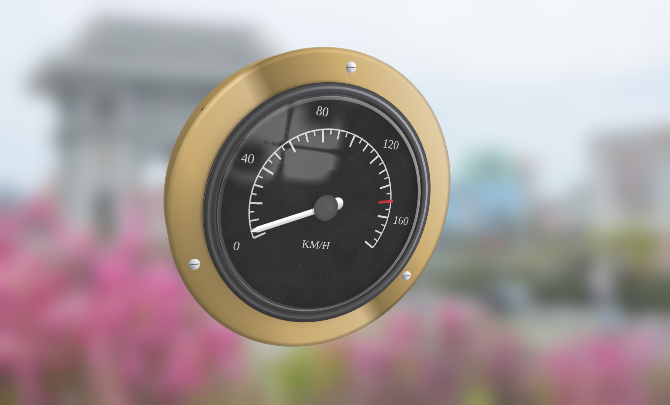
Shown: 5
